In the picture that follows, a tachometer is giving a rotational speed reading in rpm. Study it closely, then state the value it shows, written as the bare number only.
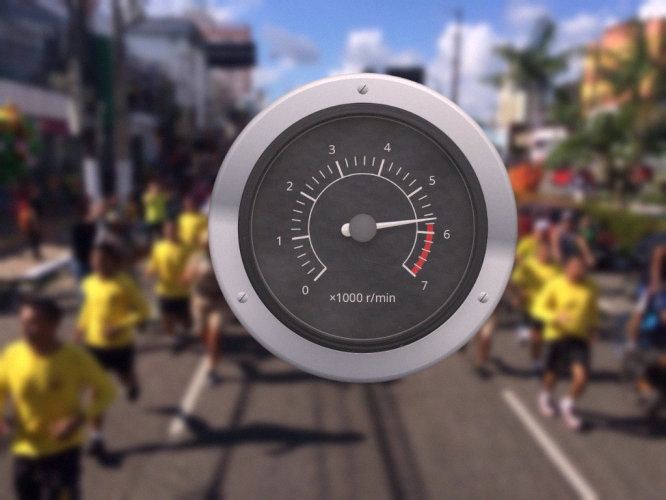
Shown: 5700
